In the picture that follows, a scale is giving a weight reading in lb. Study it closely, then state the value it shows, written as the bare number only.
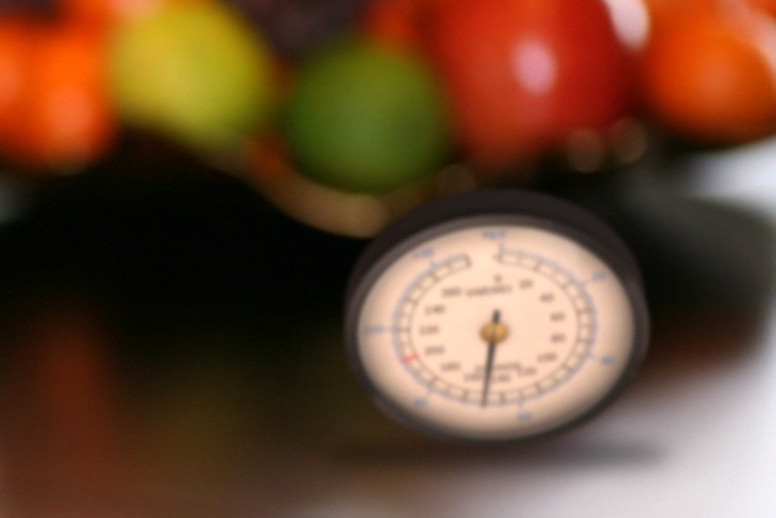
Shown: 150
